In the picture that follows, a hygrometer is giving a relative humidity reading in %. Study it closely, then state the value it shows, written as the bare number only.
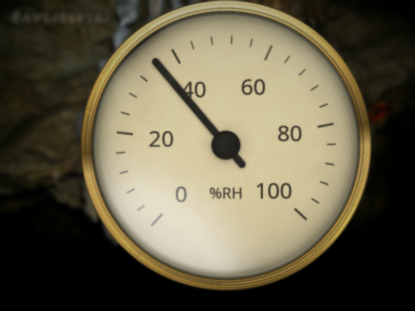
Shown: 36
